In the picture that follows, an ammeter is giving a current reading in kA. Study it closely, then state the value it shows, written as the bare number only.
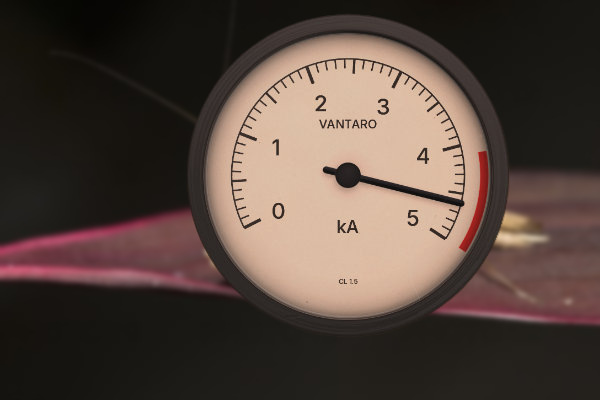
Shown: 4.6
